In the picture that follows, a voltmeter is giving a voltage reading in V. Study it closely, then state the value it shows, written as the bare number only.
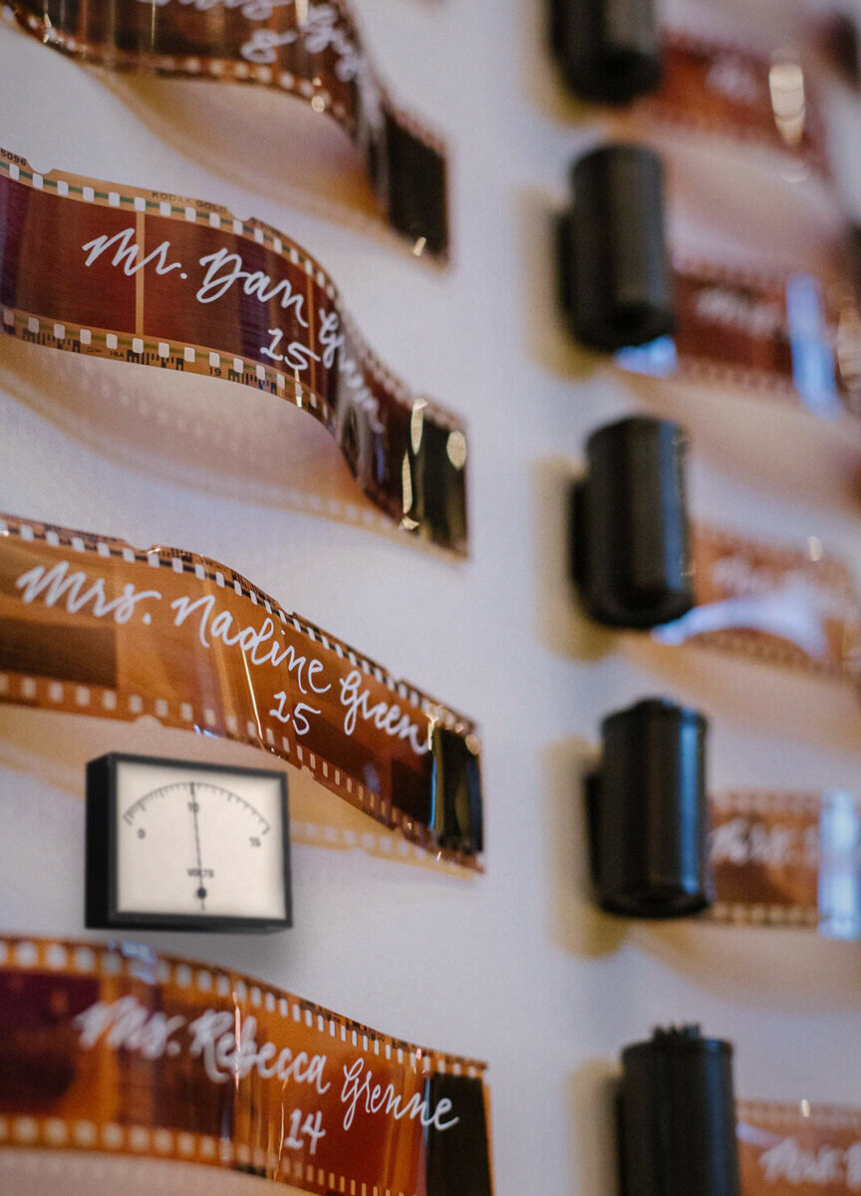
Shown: 10
